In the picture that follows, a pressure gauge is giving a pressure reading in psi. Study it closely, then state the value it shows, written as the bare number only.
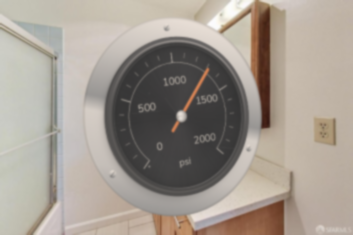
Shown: 1300
